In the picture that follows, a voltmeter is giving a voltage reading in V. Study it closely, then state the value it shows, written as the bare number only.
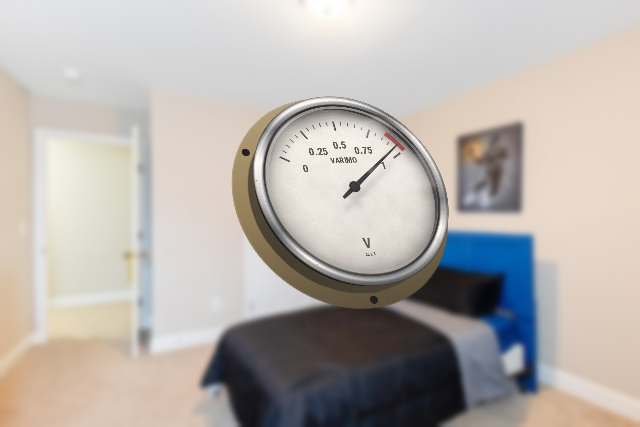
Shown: 0.95
